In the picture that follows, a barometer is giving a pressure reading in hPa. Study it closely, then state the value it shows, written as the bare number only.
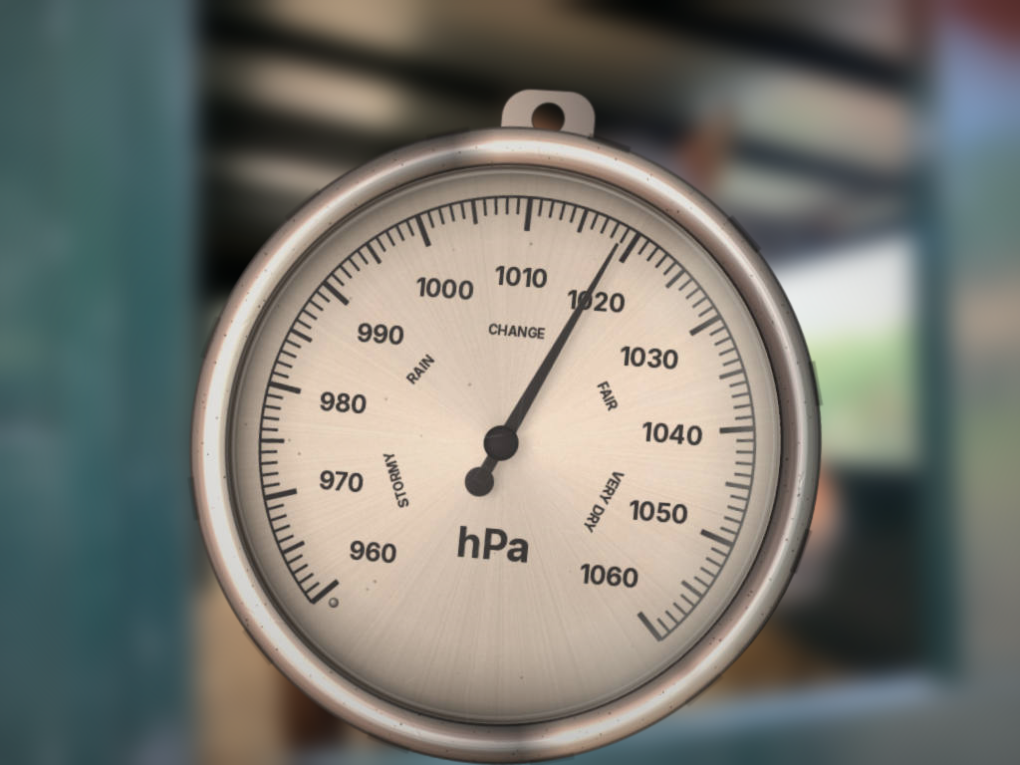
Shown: 1019
